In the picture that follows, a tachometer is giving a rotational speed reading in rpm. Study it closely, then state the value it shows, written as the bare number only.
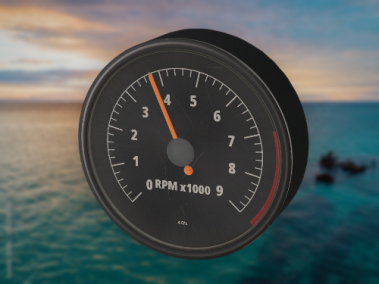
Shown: 3800
